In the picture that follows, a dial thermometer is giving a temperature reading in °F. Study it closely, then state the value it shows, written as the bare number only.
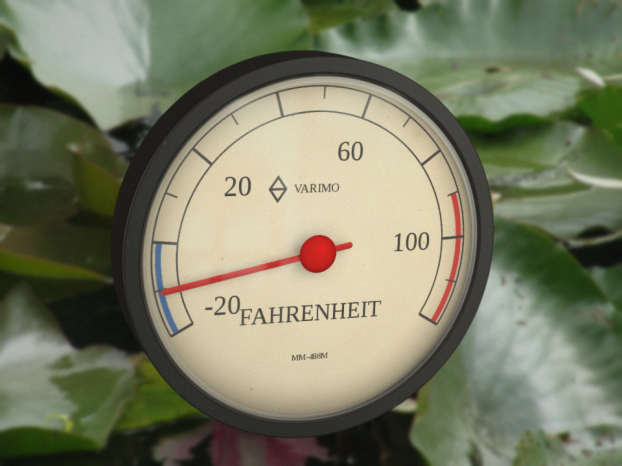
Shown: -10
